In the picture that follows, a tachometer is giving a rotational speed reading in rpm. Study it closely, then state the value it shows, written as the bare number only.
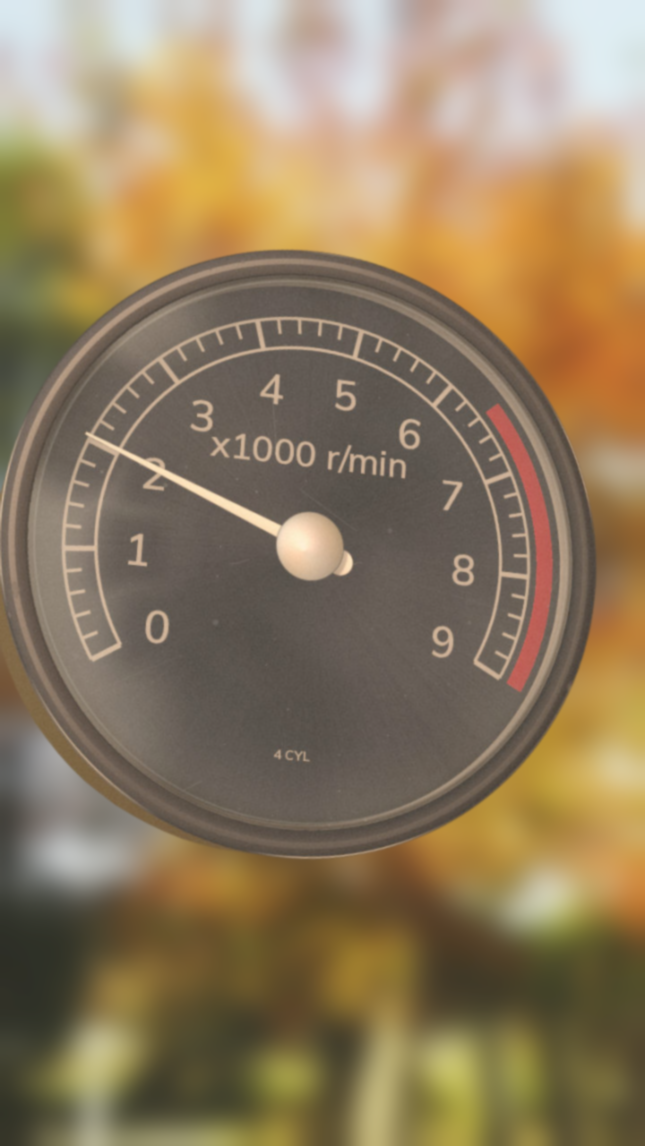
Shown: 2000
